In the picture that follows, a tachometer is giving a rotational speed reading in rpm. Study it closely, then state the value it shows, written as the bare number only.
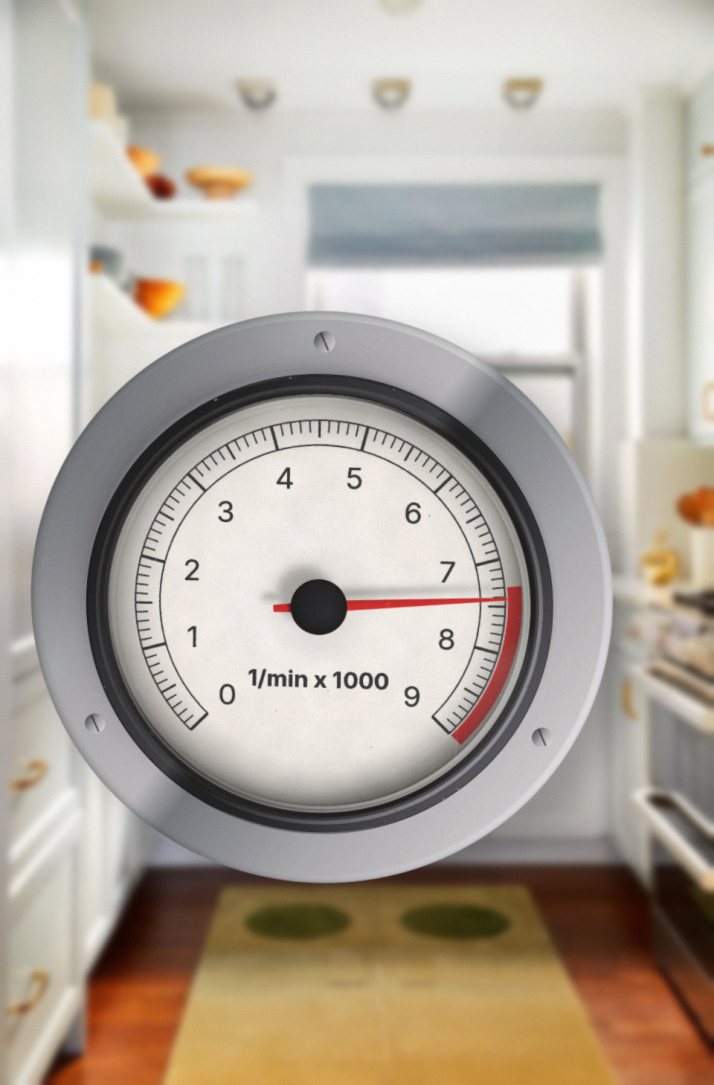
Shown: 7400
